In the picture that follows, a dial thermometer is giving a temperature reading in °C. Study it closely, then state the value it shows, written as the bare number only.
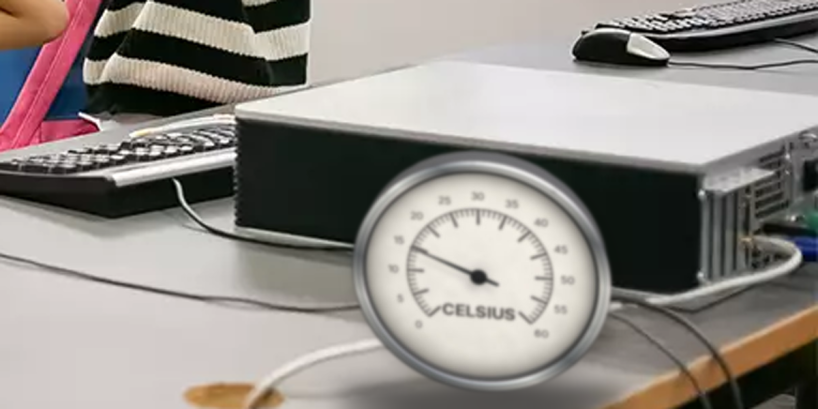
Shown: 15
